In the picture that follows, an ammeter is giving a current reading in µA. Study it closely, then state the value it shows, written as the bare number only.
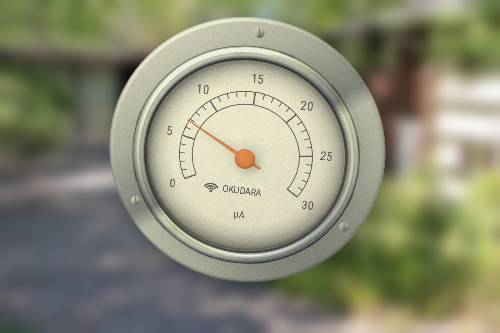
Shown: 7
